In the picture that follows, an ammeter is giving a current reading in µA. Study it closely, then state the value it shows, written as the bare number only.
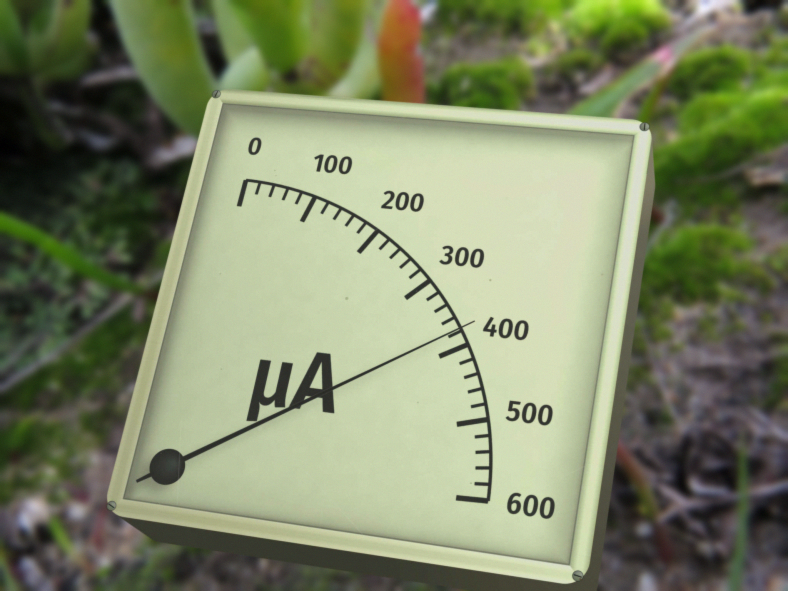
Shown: 380
